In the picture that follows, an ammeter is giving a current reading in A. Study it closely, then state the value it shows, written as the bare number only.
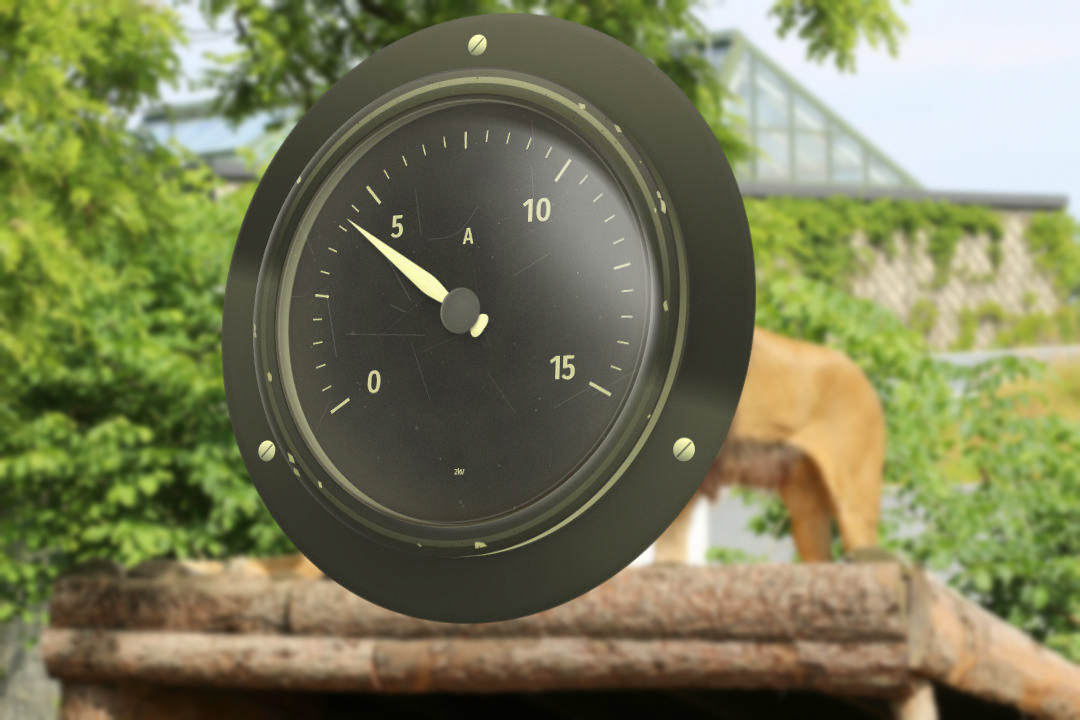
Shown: 4.25
